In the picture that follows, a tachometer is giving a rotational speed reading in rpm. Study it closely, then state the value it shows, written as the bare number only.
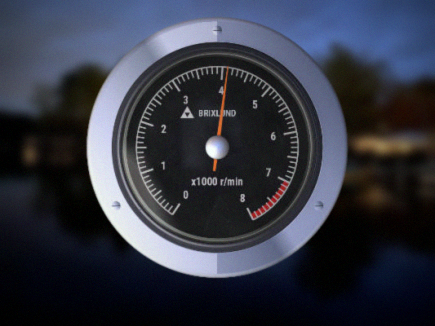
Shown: 4100
